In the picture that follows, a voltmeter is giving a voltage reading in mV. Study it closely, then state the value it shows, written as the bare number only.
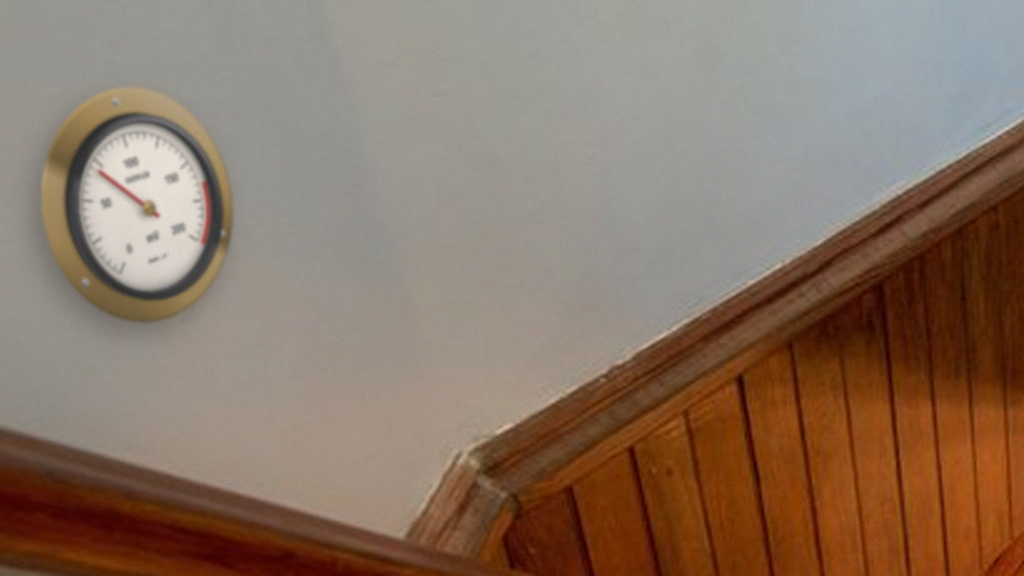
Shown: 70
